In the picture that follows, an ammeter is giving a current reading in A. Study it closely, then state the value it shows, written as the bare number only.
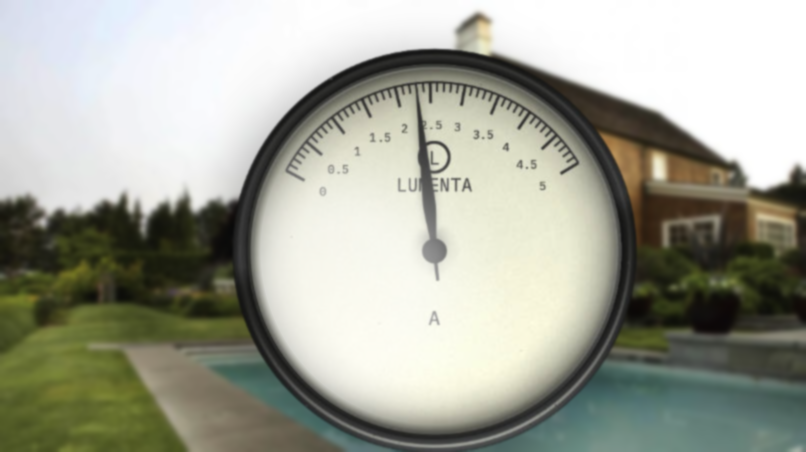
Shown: 2.3
